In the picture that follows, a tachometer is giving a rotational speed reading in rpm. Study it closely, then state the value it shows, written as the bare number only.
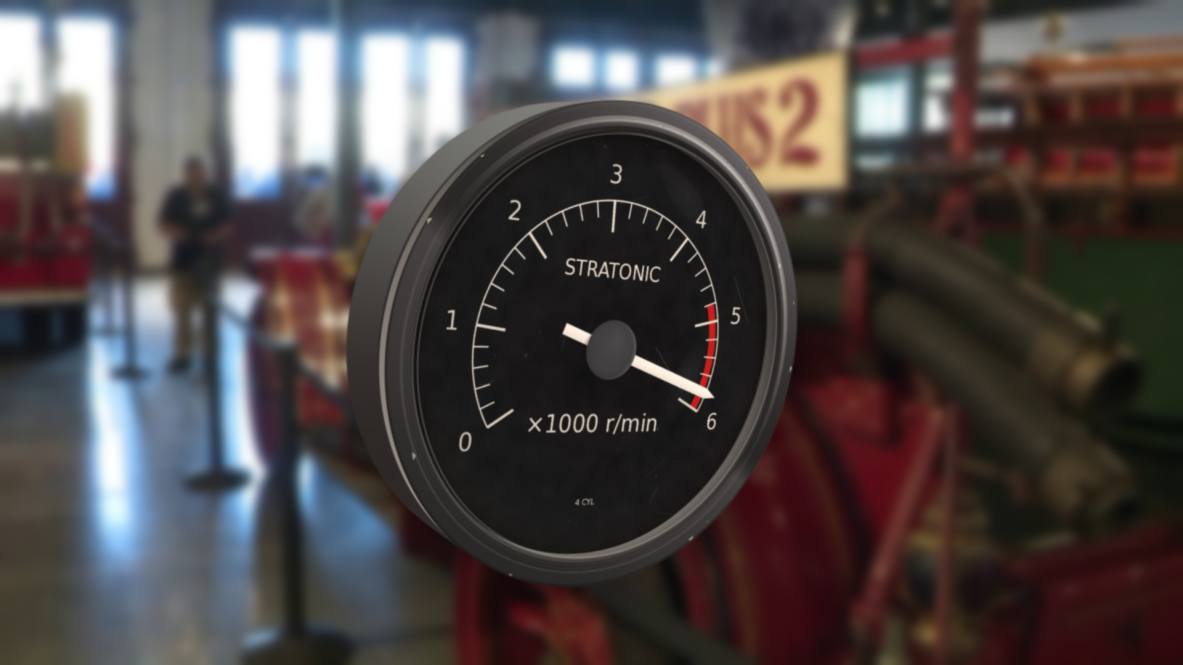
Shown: 5800
